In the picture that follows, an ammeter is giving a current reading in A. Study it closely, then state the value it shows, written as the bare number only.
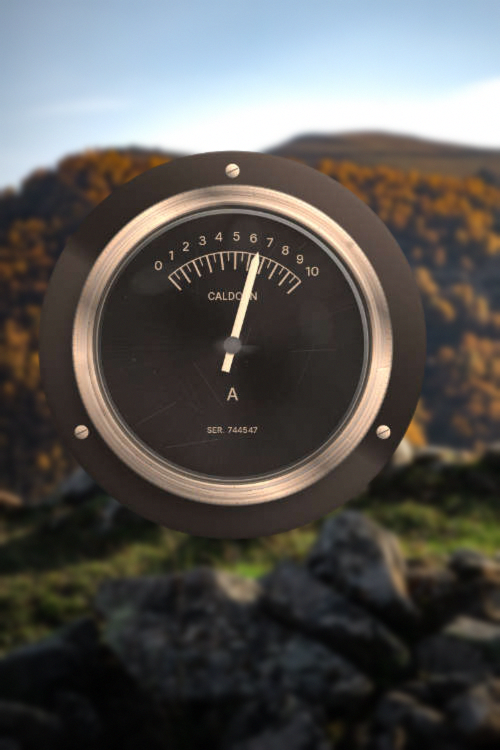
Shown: 6.5
